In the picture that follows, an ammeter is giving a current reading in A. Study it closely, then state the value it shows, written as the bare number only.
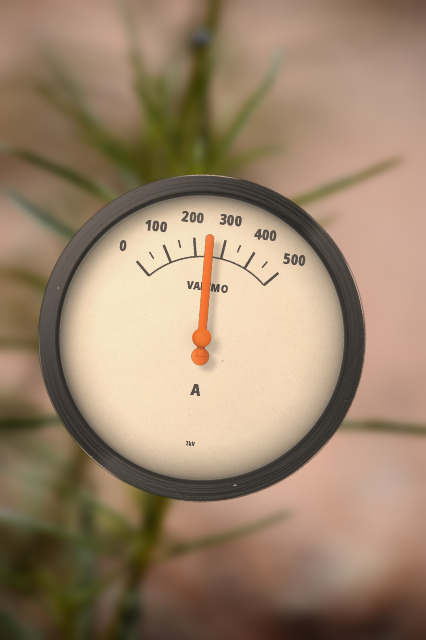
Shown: 250
